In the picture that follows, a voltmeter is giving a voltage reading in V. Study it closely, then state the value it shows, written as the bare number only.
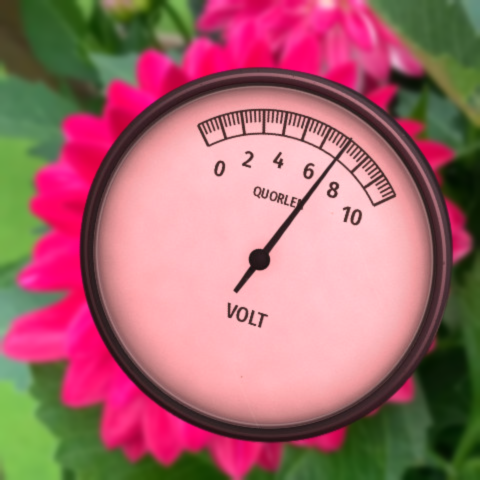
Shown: 7
